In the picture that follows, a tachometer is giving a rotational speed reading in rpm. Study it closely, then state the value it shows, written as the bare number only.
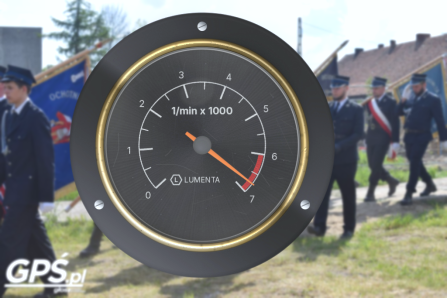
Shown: 6750
